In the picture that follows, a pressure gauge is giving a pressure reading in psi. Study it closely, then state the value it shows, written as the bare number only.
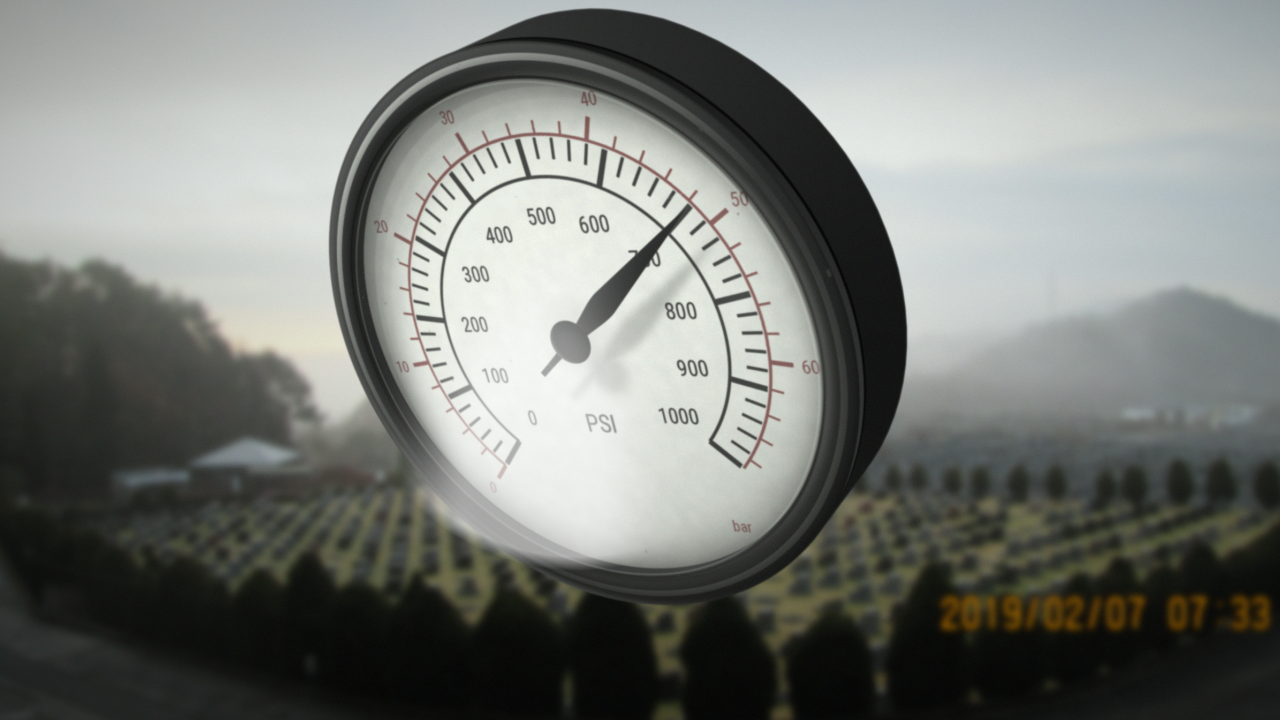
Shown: 700
